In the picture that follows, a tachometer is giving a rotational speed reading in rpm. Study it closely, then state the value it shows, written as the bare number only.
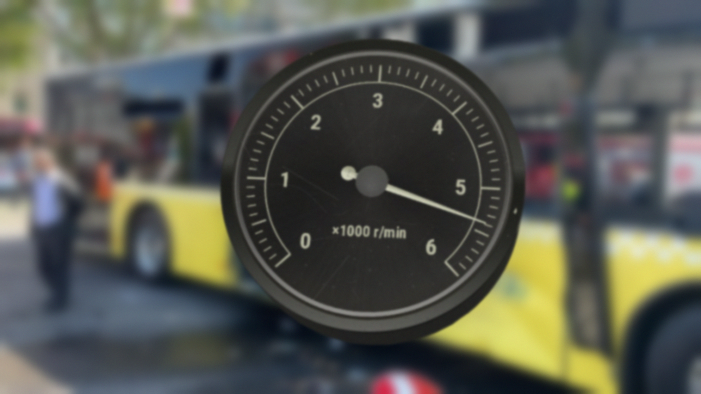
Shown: 5400
